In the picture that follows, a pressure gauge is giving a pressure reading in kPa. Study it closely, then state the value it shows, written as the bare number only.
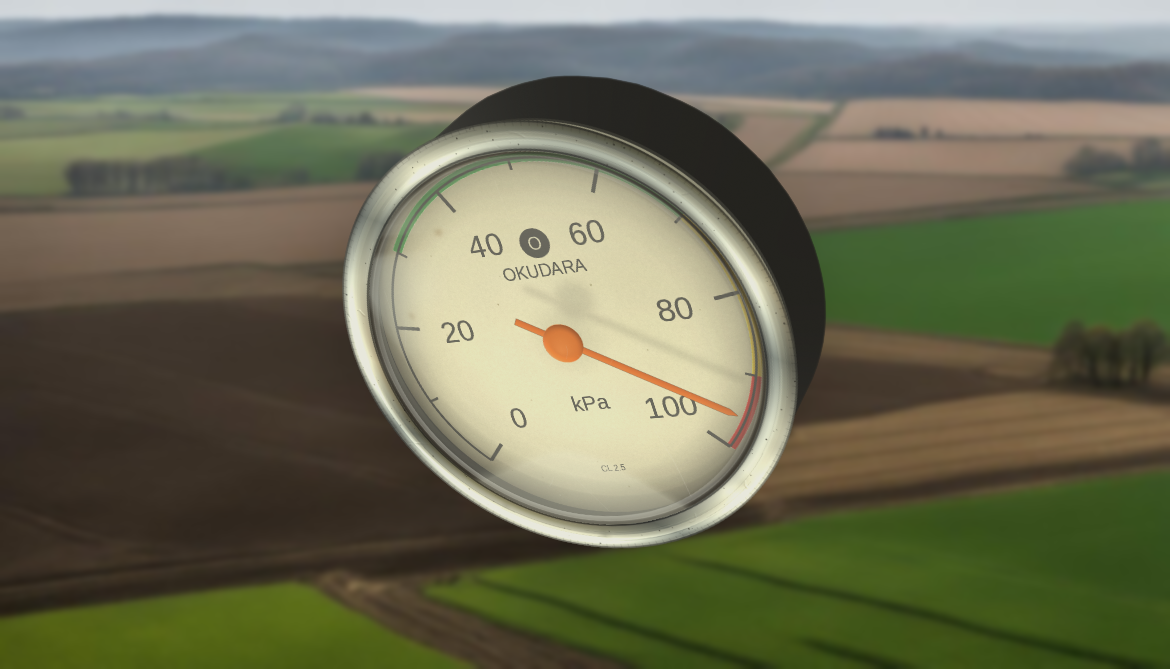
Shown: 95
